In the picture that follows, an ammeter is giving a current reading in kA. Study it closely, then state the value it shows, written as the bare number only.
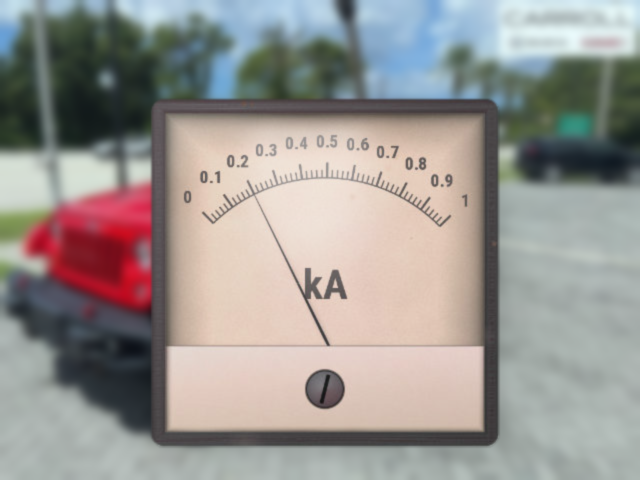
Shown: 0.2
